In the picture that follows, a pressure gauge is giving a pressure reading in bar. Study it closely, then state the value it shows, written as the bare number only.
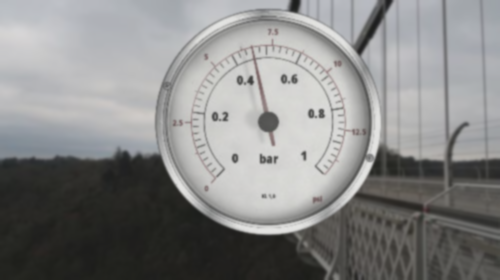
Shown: 0.46
